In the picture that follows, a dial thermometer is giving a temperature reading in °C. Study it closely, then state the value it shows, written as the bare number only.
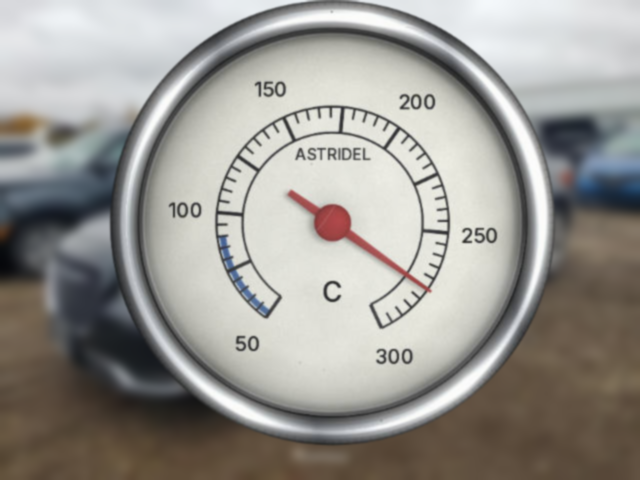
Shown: 275
